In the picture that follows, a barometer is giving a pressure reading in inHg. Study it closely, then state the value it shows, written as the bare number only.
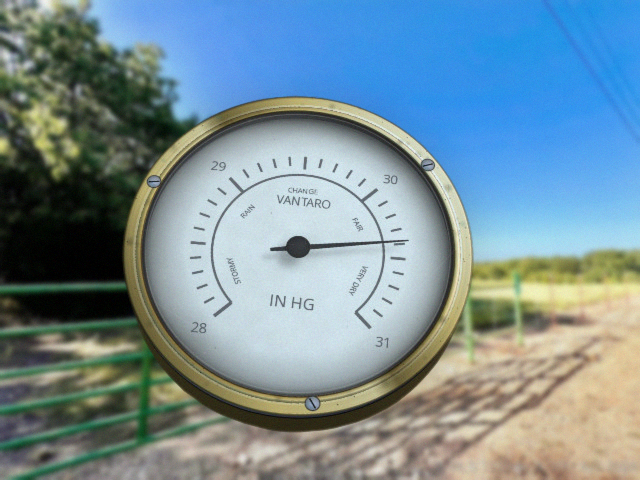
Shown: 30.4
